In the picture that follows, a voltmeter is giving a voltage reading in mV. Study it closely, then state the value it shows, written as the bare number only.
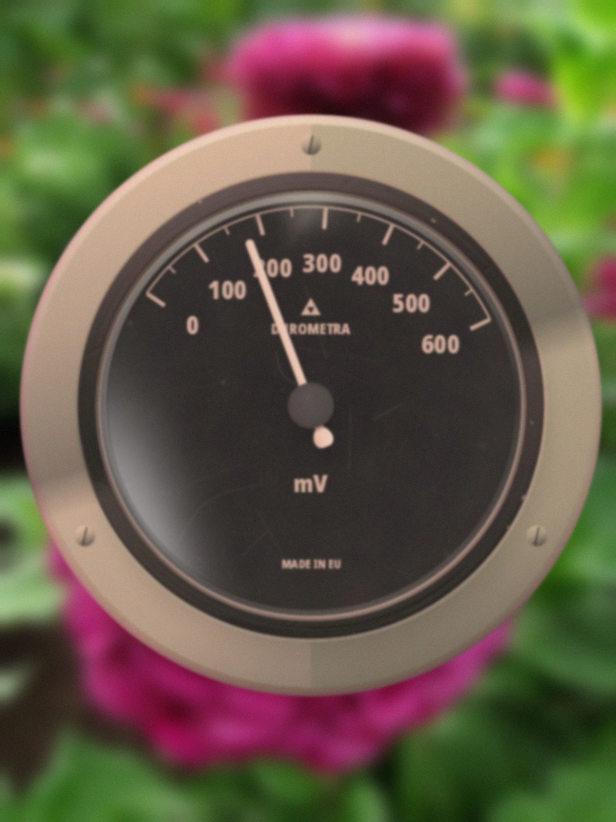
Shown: 175
